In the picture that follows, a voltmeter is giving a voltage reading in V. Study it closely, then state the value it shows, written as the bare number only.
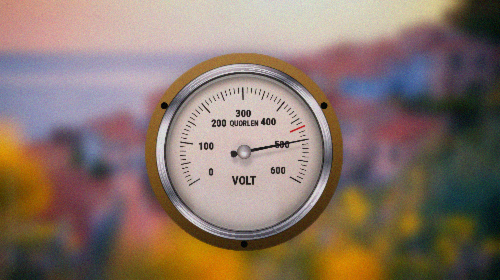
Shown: 500
